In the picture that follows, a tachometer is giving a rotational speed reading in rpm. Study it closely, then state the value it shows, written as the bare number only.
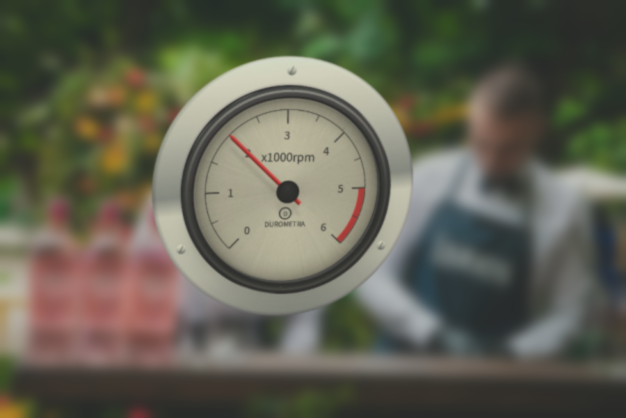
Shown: 2000
